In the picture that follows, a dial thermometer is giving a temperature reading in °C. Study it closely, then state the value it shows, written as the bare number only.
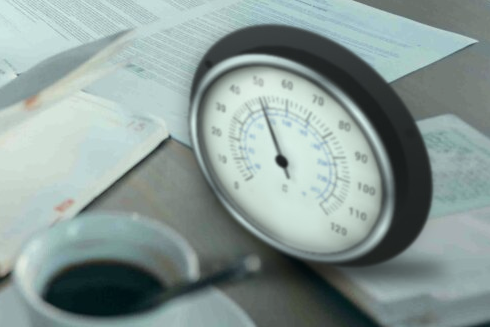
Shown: 50
